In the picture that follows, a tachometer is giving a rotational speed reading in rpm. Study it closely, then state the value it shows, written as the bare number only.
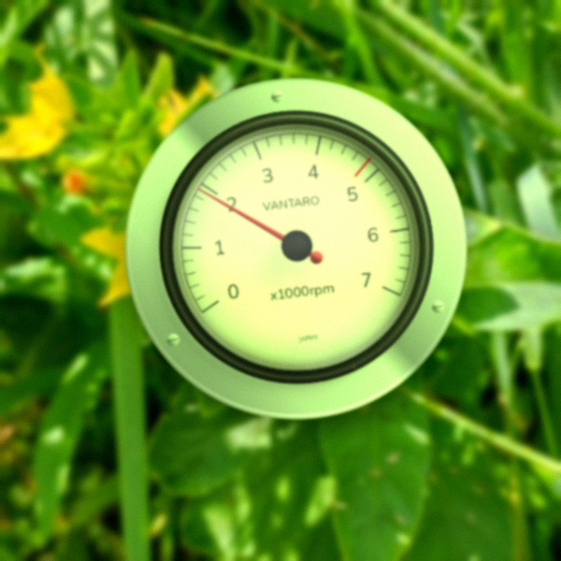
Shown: 1900
